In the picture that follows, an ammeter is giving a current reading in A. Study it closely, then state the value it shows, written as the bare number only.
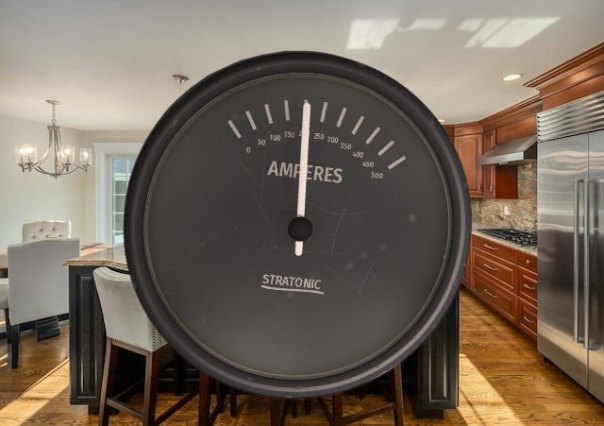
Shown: 200
